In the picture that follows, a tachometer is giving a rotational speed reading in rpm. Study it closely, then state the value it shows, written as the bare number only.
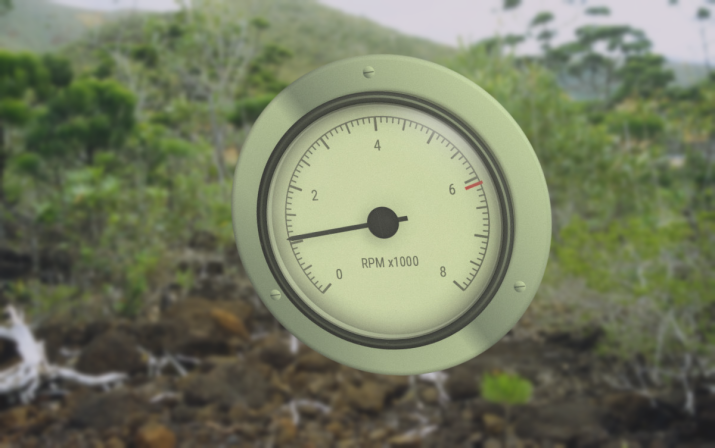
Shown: 1100
